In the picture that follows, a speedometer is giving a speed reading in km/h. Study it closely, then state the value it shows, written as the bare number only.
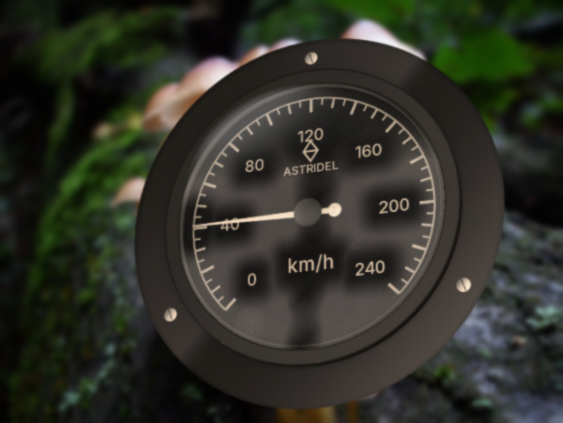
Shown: 40
